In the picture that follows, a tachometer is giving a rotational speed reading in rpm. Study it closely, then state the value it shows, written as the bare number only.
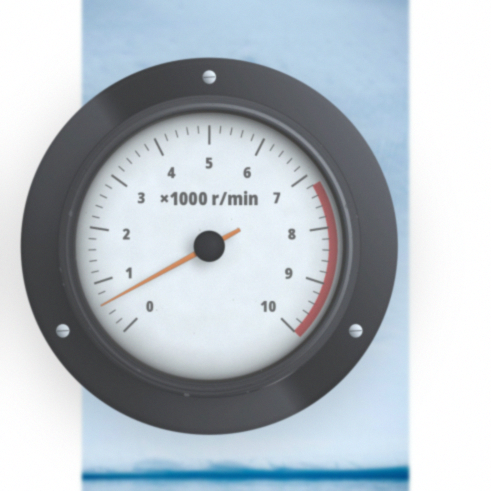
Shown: 600
